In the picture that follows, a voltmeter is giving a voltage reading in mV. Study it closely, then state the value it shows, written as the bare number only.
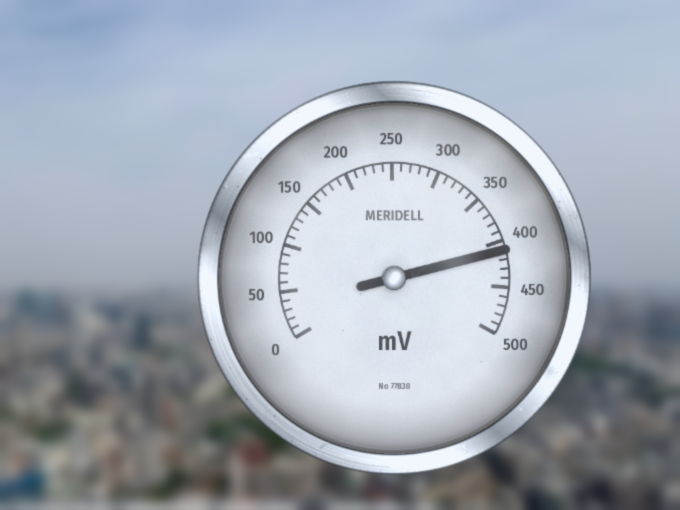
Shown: 410
